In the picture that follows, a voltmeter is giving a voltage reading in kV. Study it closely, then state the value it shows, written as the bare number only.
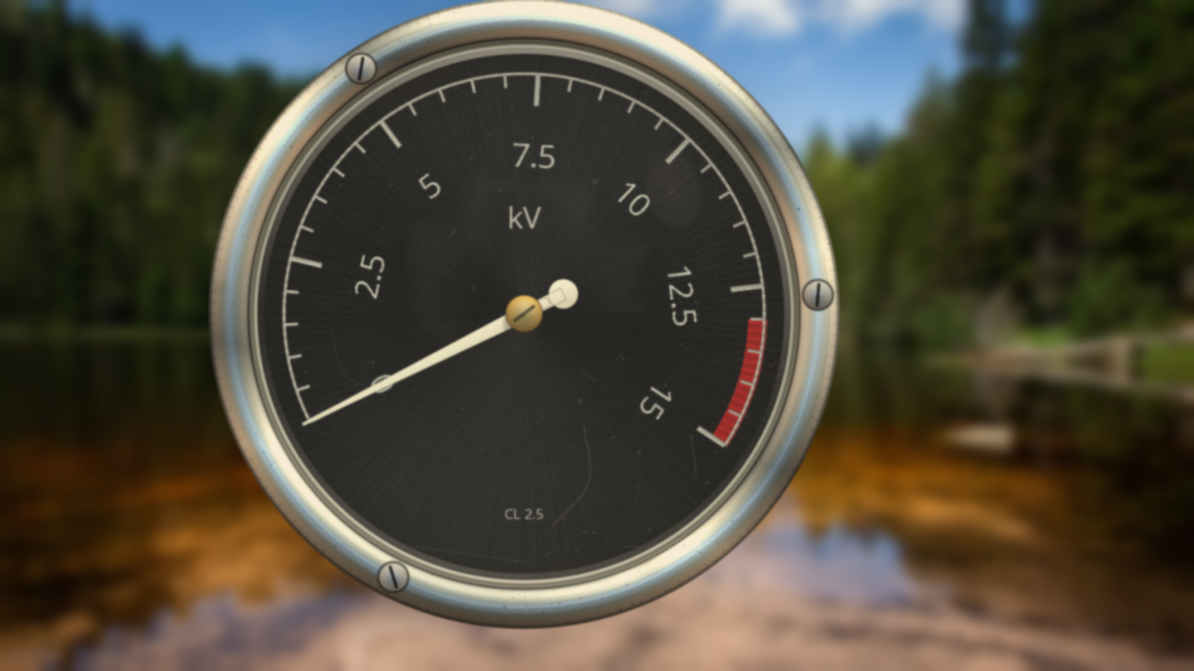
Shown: 0
